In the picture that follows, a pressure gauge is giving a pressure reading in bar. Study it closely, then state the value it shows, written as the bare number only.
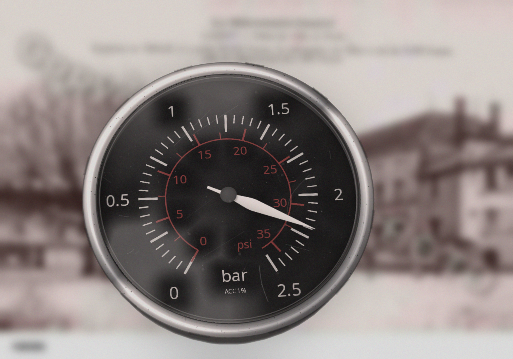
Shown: 2.2
